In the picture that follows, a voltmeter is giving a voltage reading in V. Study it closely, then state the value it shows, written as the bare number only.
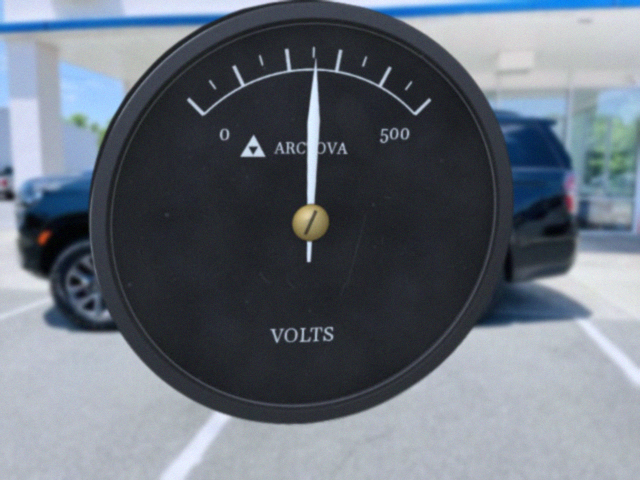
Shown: 250
